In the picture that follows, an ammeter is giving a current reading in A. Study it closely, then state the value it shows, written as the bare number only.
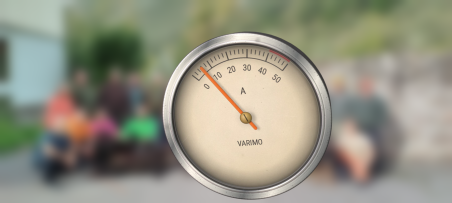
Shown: 6
